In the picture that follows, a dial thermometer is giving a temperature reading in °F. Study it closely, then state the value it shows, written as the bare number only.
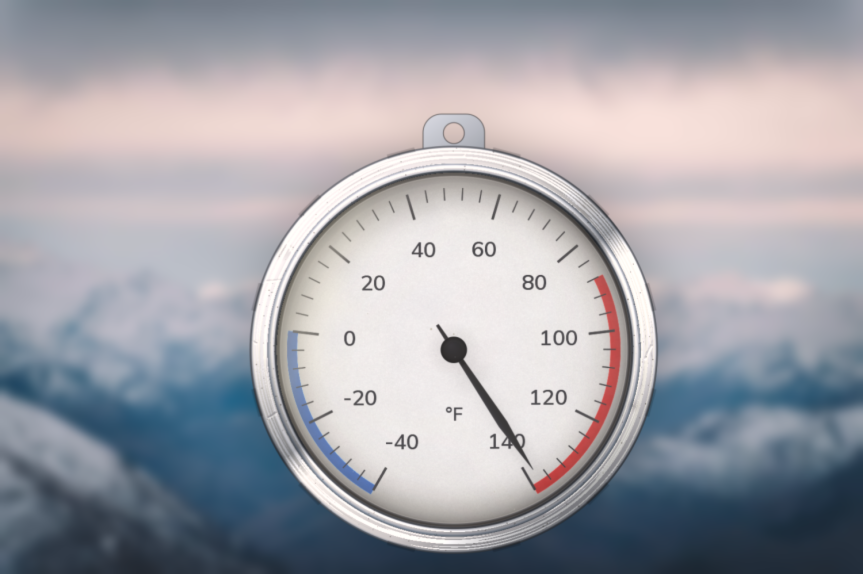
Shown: 138
